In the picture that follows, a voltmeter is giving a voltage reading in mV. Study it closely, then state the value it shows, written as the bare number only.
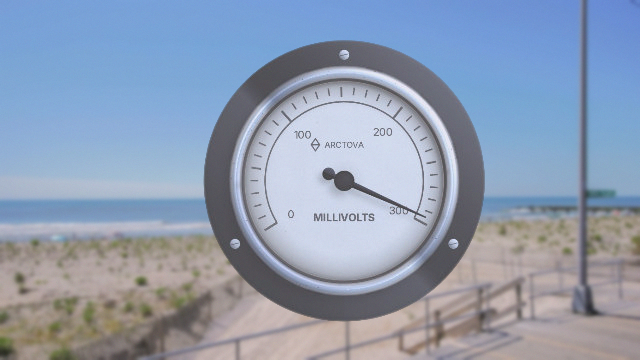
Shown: 295
